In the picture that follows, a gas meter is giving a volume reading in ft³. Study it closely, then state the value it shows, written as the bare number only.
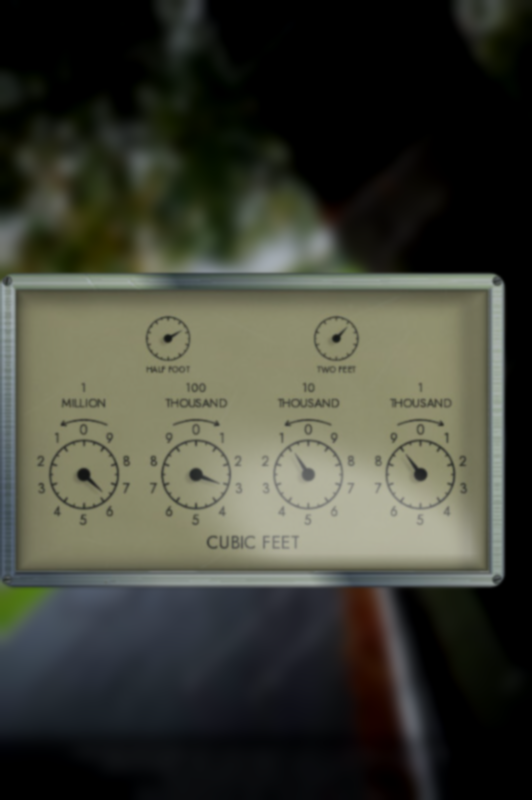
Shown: 630900
